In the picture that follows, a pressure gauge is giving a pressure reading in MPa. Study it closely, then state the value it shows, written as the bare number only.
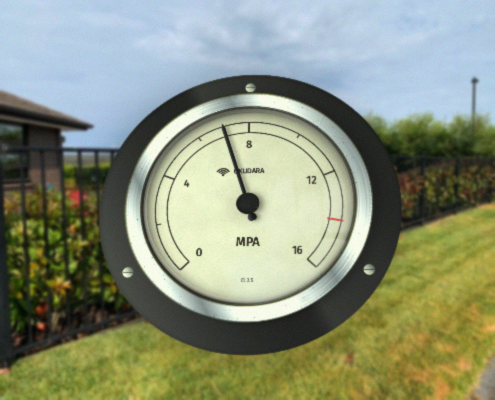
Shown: 7
